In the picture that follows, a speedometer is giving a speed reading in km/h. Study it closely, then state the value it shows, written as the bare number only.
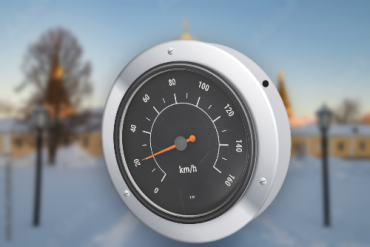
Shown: 20
